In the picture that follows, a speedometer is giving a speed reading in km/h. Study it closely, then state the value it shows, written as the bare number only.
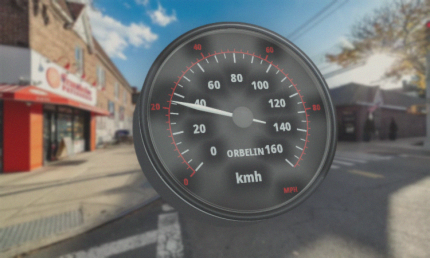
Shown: 35
